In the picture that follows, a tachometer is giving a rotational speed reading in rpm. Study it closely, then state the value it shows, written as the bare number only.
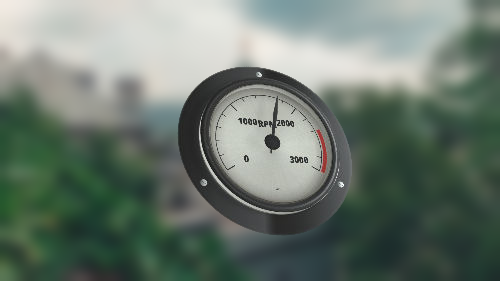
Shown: 1700
